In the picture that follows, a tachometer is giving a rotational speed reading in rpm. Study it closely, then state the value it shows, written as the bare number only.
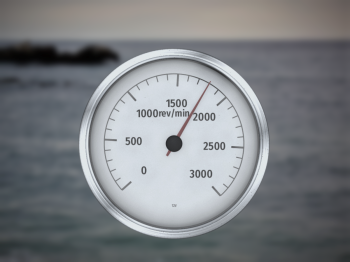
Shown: 1800
